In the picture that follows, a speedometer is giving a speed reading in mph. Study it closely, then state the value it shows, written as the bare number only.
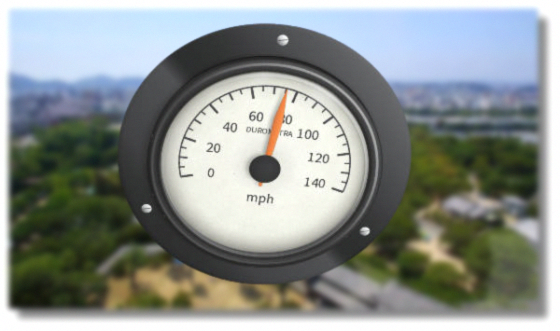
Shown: 75
